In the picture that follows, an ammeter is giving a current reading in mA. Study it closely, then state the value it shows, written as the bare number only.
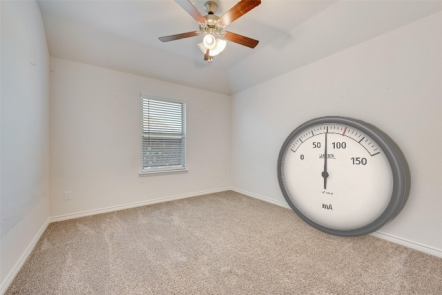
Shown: 75
